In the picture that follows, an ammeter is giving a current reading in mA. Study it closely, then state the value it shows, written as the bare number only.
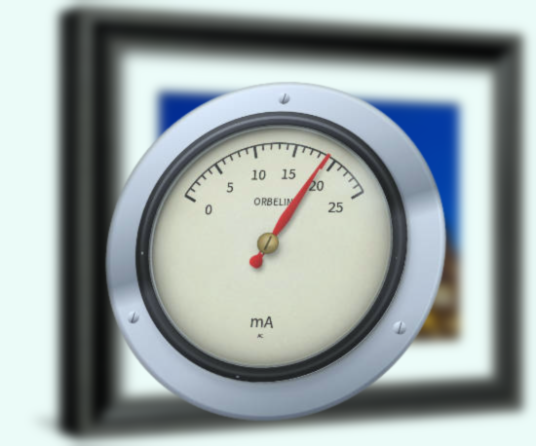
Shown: 19
